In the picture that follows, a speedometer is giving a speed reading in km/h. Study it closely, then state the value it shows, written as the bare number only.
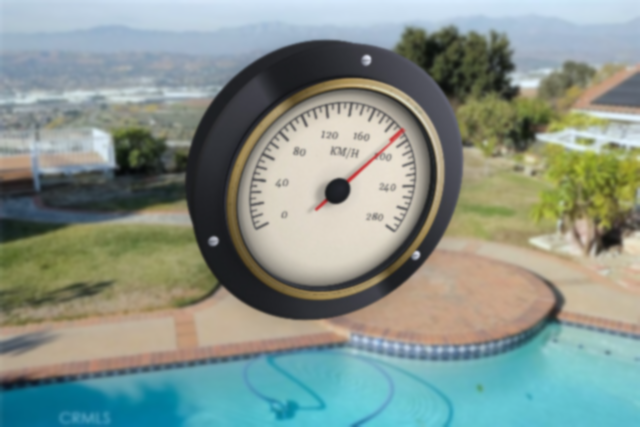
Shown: 190
